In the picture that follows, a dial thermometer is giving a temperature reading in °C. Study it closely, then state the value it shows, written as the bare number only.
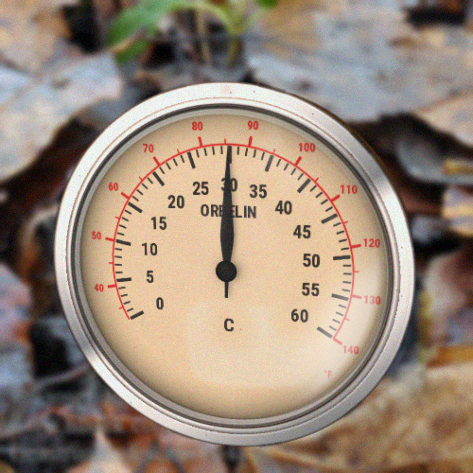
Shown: 30
